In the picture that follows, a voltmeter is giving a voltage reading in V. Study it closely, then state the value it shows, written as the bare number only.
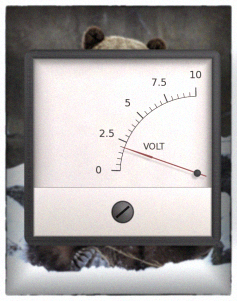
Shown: 2
